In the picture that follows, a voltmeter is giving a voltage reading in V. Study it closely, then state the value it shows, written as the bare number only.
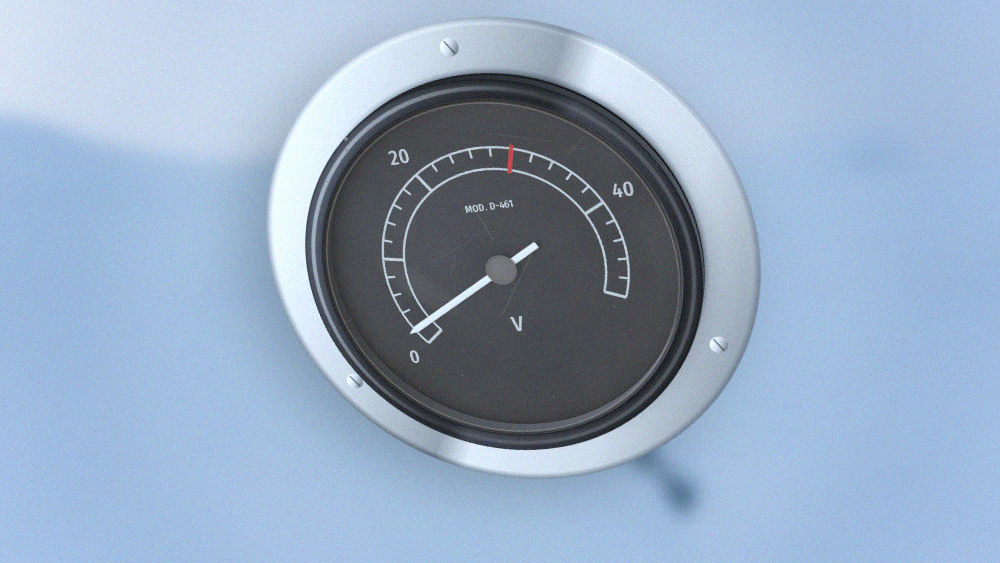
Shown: 2
